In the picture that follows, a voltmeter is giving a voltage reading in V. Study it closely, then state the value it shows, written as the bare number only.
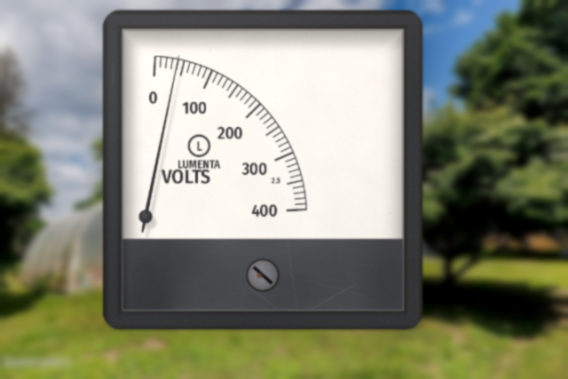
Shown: 40
